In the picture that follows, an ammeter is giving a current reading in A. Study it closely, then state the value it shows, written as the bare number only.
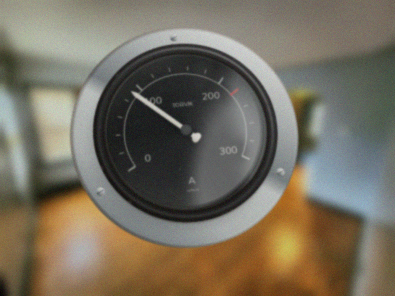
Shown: 90
